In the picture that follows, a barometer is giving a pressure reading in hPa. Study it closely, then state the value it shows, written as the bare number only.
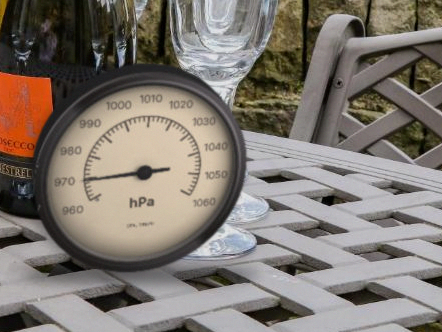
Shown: 970
